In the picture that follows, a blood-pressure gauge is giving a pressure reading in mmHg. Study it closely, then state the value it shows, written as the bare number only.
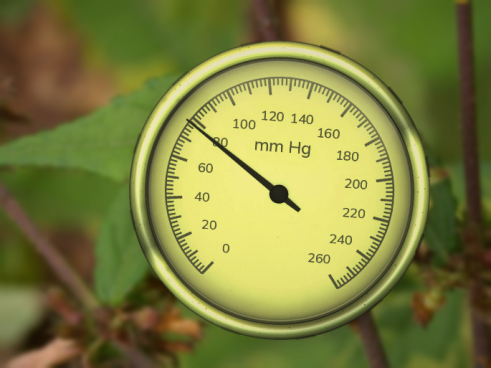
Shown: 78
